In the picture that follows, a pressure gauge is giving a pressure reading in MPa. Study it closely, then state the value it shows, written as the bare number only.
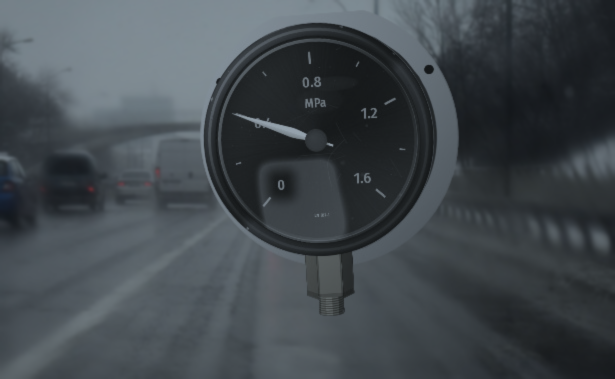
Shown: 0.4
